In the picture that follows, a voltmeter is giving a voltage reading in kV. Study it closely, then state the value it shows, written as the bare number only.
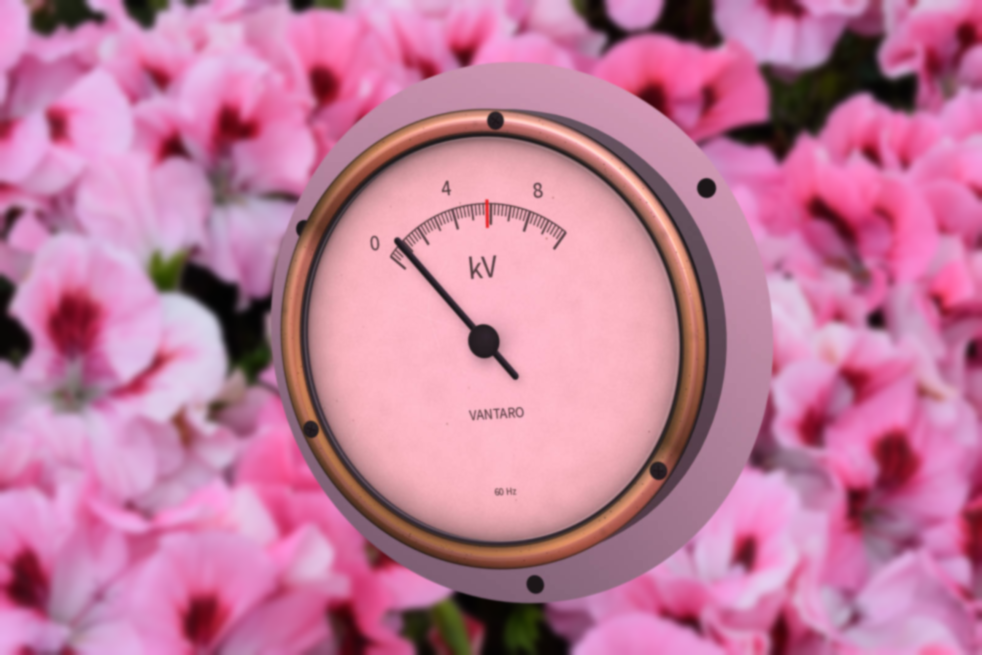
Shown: 1
